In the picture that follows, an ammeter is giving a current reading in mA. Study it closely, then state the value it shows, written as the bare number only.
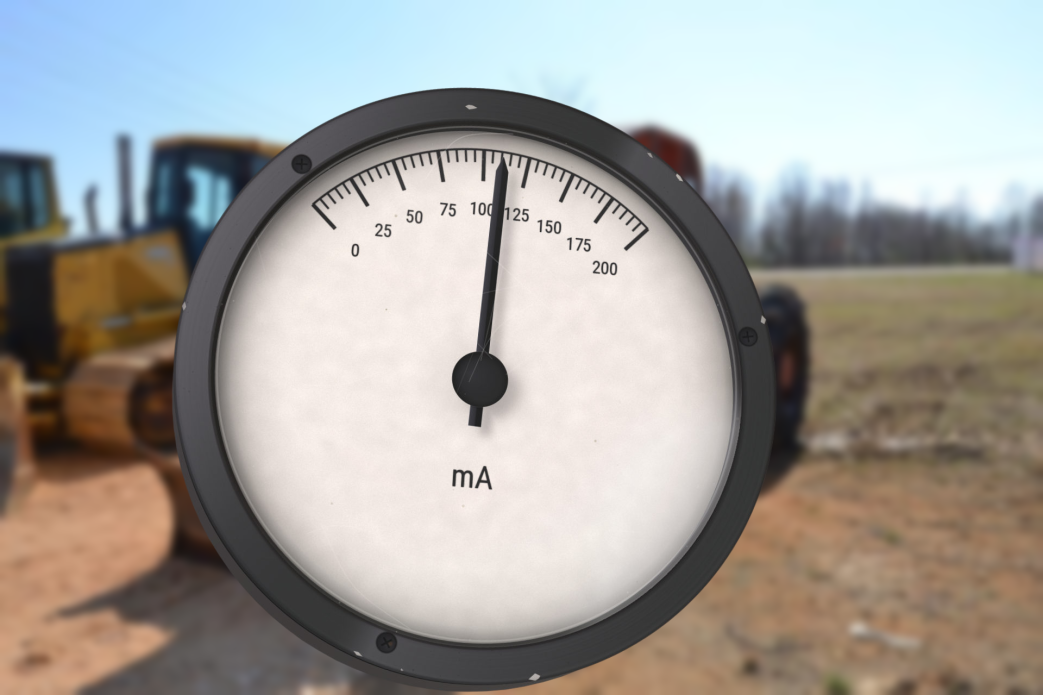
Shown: 110
